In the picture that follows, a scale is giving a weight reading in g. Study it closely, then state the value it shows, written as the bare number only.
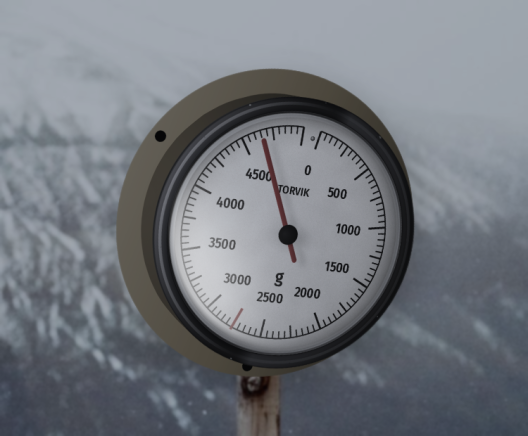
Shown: 4650
